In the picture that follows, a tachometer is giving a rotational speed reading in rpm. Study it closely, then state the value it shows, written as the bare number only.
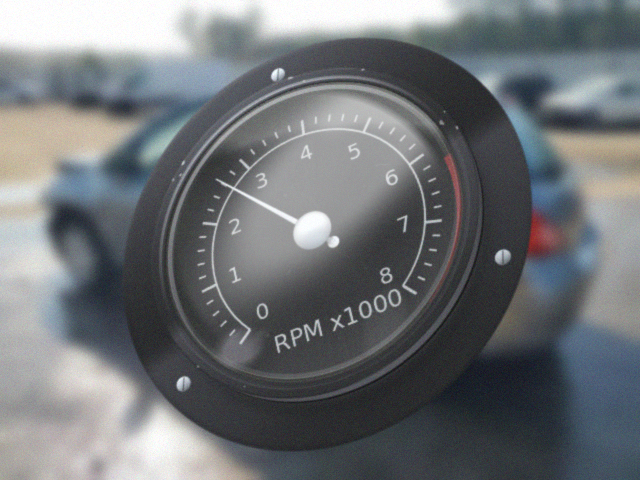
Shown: 2600
